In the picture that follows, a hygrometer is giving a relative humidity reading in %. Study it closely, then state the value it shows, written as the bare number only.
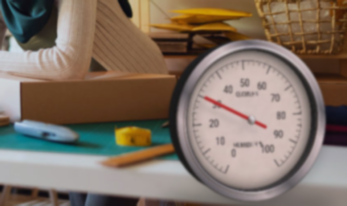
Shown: 30
